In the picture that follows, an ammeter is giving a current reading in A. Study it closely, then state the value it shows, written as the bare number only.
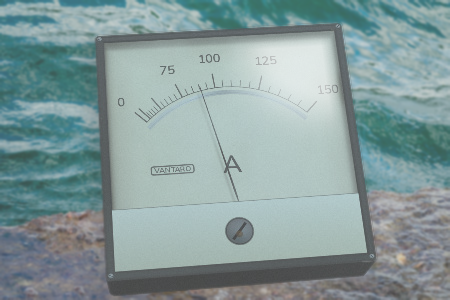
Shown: 90
